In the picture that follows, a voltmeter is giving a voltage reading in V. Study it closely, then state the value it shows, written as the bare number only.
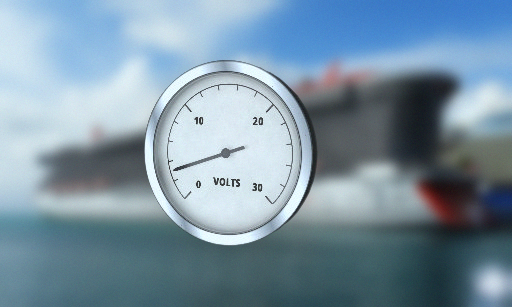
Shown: 3
